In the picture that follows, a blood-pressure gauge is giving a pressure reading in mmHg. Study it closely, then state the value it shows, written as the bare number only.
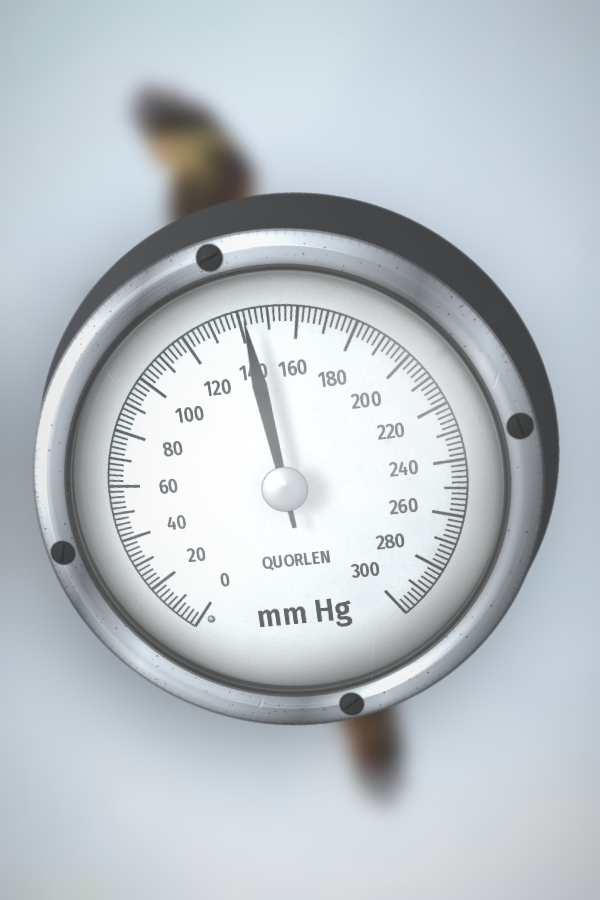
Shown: 142
